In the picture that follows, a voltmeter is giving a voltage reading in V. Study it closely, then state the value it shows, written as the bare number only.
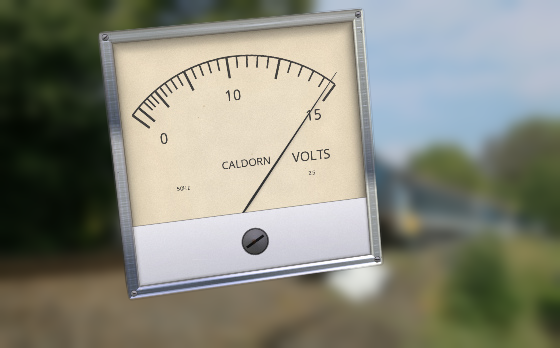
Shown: 14.75
